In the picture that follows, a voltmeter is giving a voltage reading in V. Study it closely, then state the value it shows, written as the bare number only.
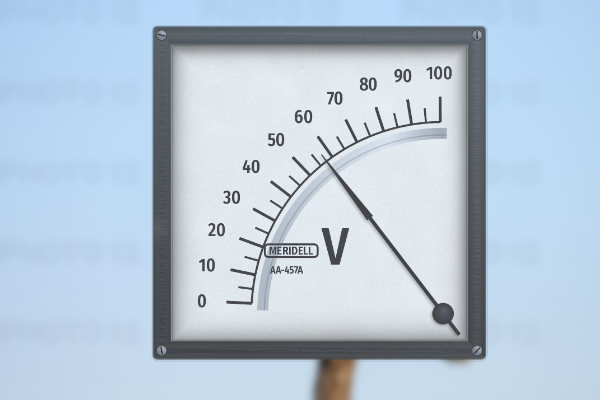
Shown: 57.5
